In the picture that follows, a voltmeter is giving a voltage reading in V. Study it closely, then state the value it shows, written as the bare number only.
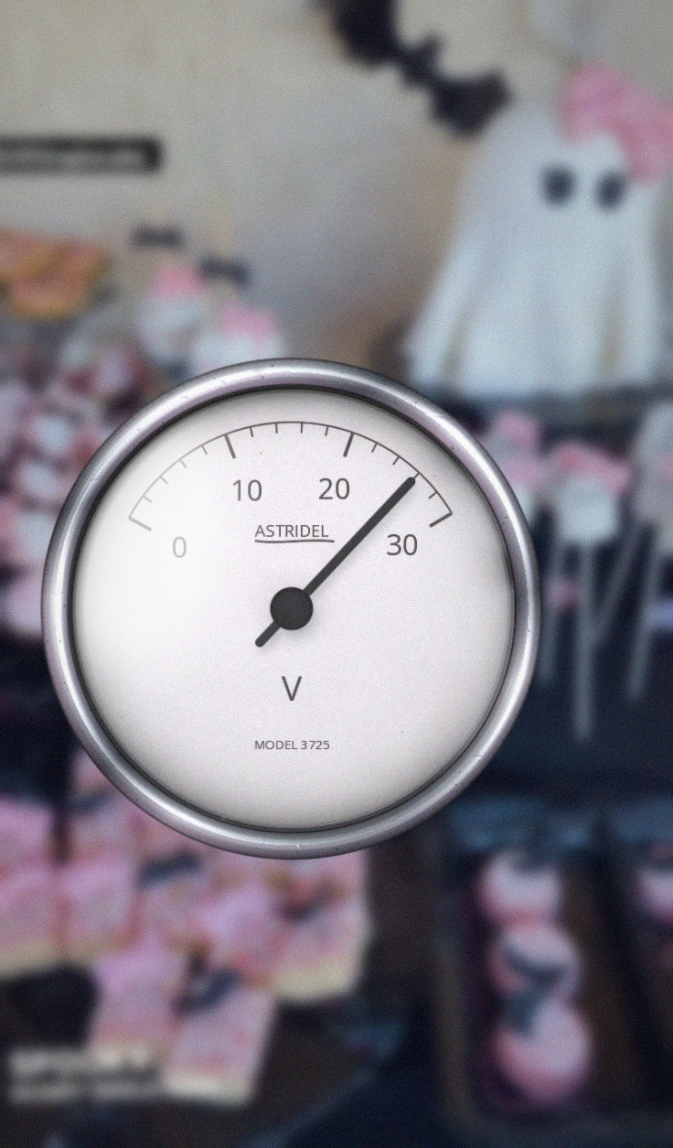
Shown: 26
